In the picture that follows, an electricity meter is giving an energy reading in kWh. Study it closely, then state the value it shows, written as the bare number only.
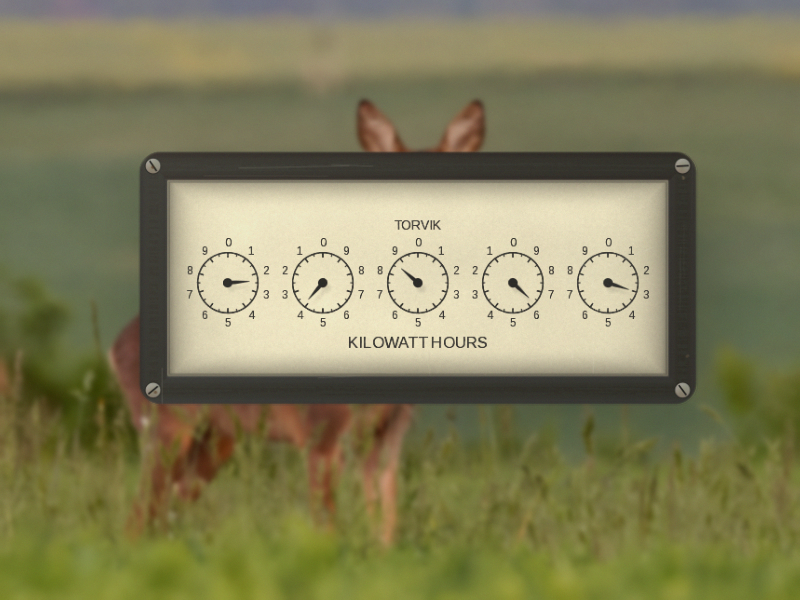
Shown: 23863
